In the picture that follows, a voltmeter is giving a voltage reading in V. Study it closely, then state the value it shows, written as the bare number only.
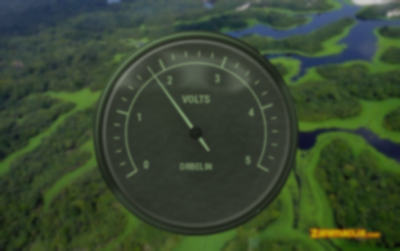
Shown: 1.8
